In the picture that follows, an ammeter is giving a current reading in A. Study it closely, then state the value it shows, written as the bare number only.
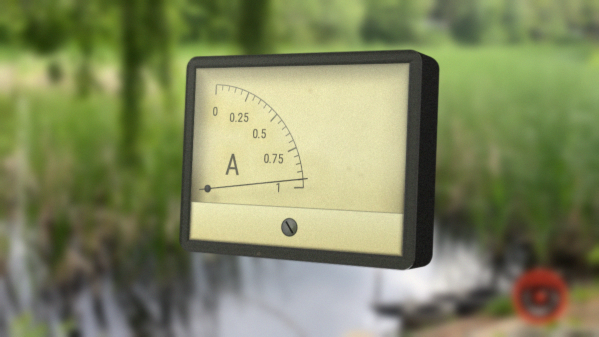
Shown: 0.95
